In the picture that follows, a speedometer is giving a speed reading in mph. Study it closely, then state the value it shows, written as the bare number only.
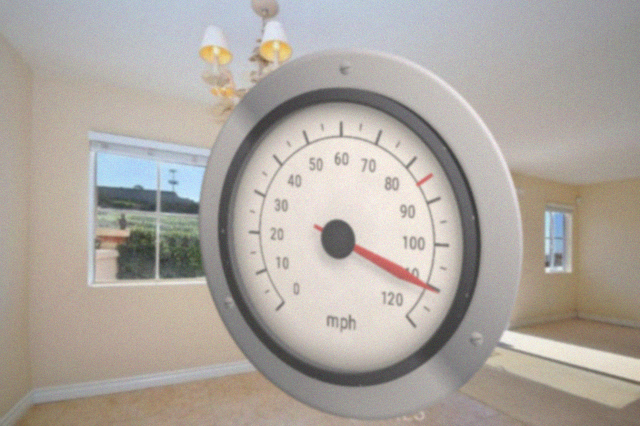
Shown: 110
